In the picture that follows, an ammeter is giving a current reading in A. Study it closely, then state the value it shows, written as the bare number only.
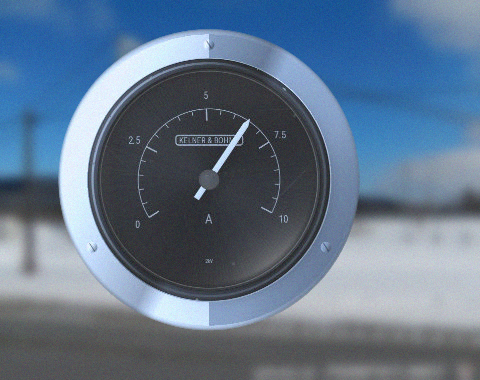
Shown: 6.5
